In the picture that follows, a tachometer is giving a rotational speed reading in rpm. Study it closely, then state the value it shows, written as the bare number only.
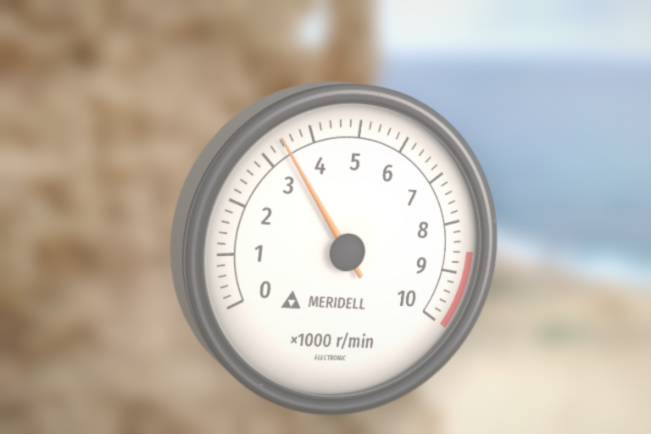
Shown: 3400
